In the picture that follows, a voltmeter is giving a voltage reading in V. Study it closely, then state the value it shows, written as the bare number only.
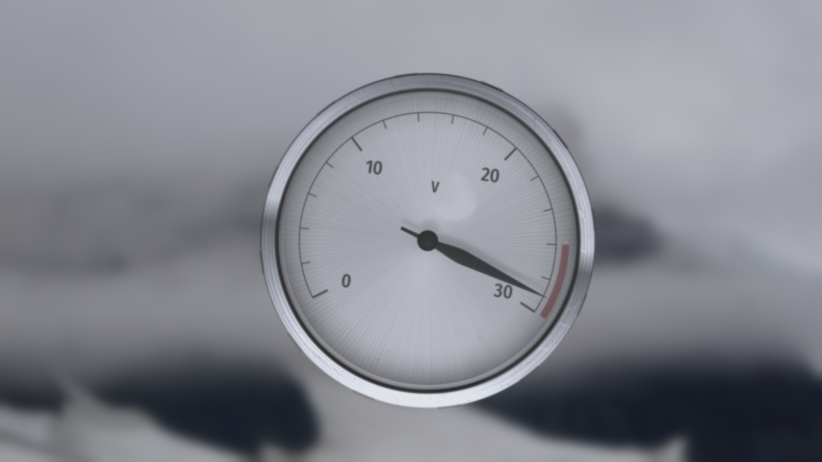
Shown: 29
